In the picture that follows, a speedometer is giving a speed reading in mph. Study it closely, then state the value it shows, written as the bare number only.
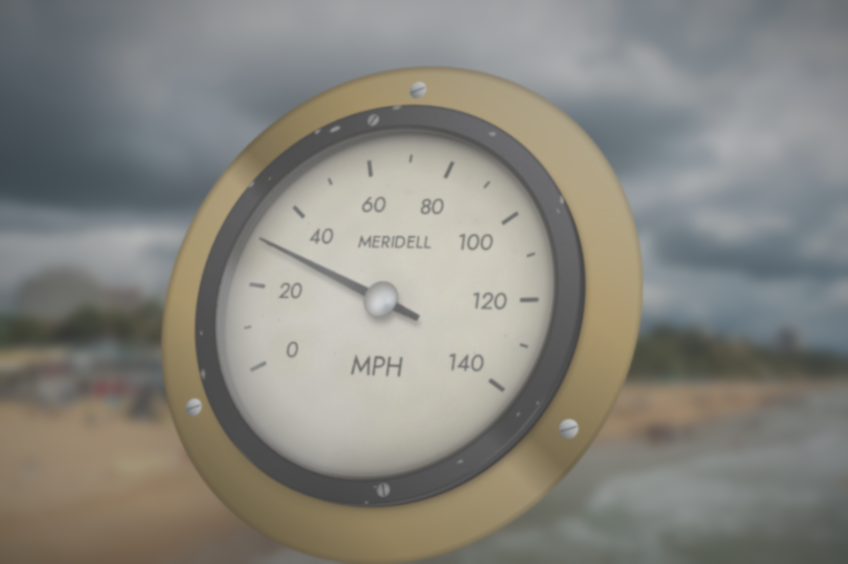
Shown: 30
